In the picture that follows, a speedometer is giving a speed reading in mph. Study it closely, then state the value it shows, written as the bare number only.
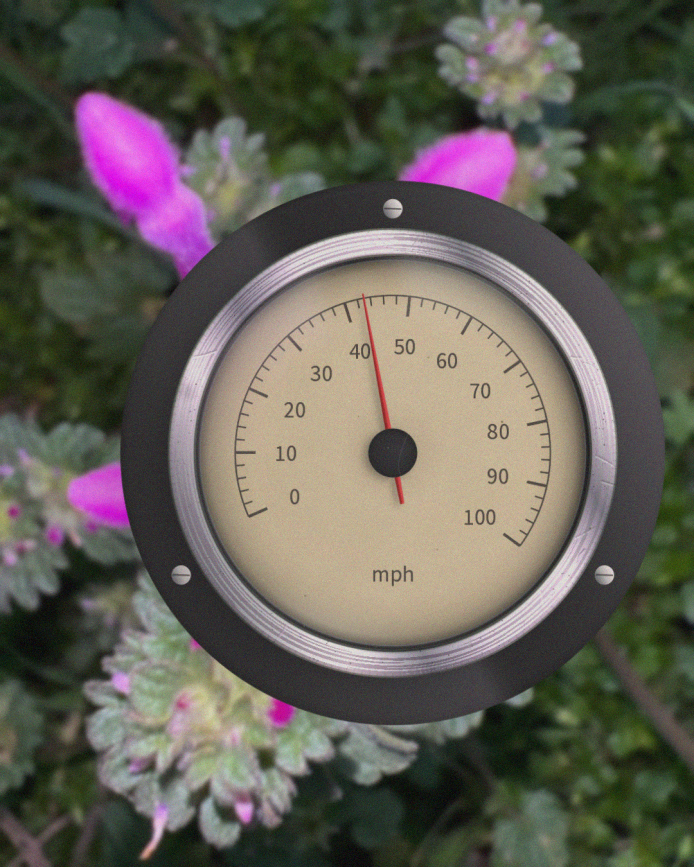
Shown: 43
